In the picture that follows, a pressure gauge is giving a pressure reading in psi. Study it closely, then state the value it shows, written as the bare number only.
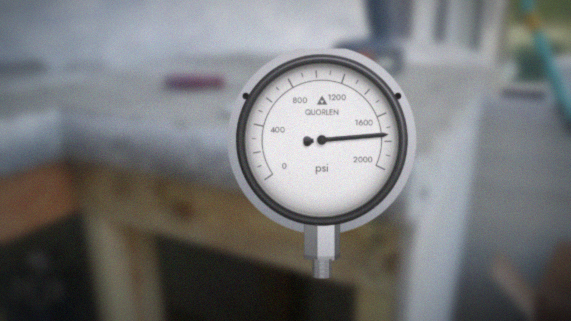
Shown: 1750
